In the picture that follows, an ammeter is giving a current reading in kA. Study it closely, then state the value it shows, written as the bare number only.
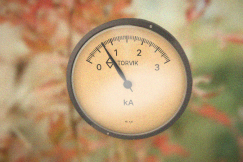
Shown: 0.75
